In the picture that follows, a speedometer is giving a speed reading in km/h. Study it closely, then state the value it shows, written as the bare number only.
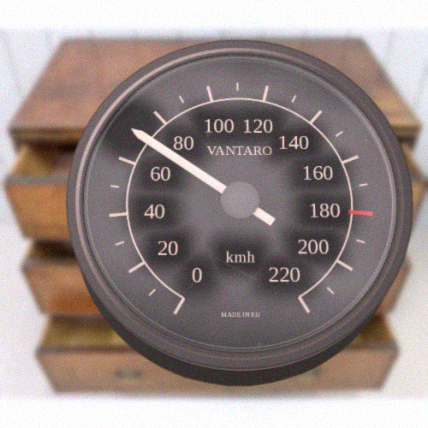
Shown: 70
